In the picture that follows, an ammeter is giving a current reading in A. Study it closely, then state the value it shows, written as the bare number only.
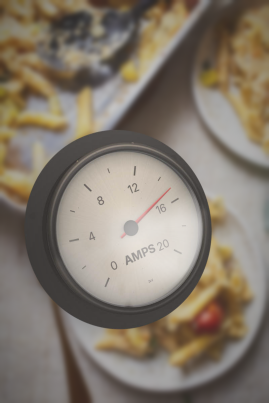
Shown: 15
